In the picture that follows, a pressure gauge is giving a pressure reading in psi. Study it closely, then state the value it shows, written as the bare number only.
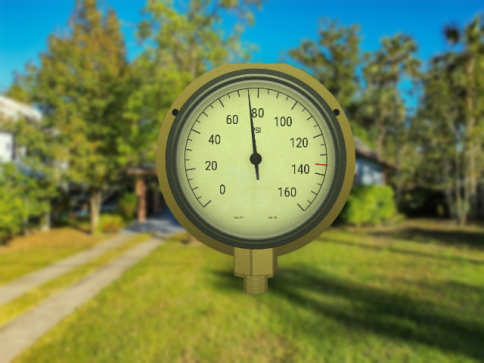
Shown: 75
